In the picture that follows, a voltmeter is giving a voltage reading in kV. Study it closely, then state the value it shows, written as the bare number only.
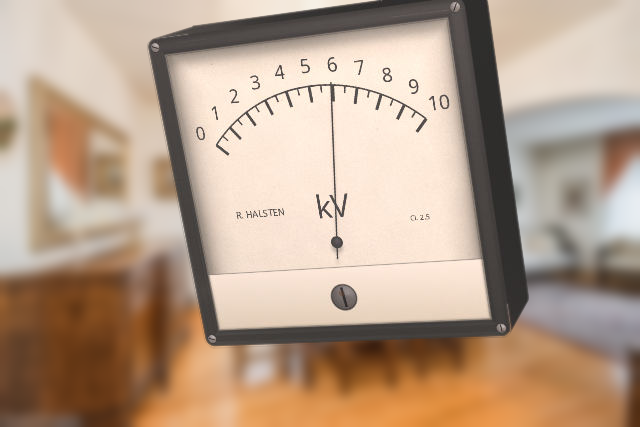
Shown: 6
